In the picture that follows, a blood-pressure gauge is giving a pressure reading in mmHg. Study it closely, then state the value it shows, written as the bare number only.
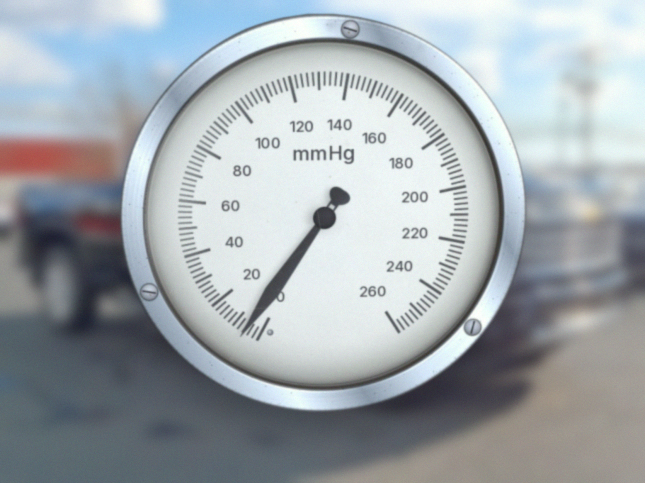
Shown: 6
